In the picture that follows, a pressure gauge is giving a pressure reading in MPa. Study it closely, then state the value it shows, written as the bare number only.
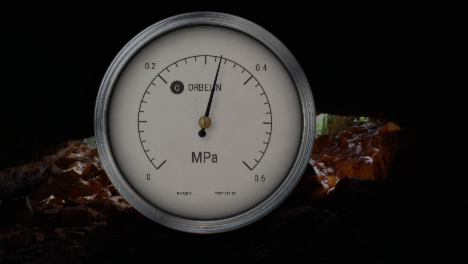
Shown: 0.33
